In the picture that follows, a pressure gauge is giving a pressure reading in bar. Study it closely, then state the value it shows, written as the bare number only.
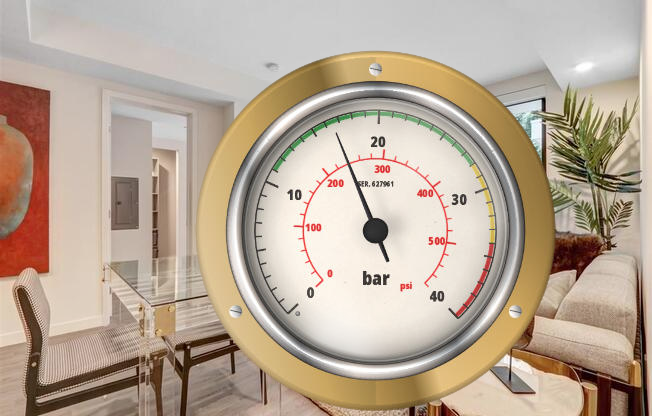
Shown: 16.5
